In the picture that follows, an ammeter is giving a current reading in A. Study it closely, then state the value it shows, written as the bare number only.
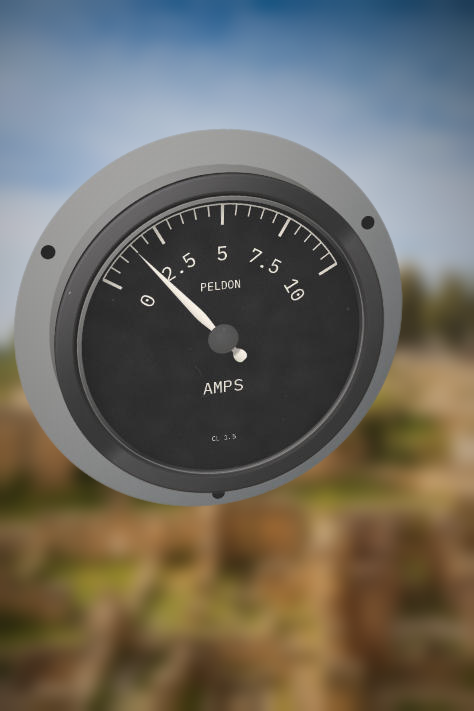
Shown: 1.5
